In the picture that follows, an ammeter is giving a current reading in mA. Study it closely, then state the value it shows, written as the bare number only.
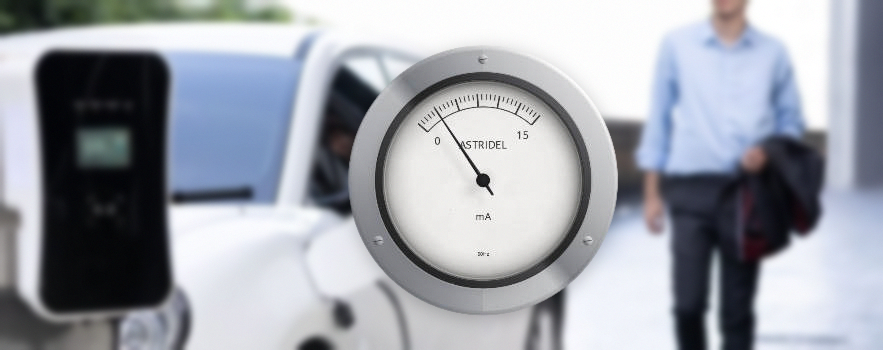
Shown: 2.5
